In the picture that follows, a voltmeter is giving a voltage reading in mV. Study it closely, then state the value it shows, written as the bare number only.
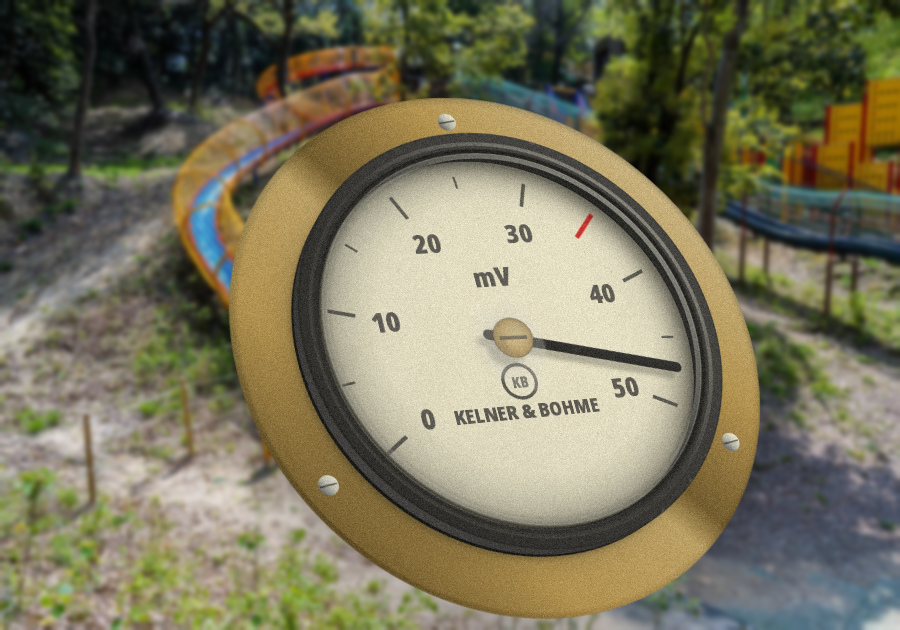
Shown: 47.5
